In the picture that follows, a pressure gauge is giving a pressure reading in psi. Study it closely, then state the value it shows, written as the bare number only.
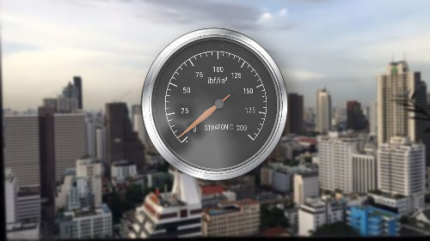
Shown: 5
